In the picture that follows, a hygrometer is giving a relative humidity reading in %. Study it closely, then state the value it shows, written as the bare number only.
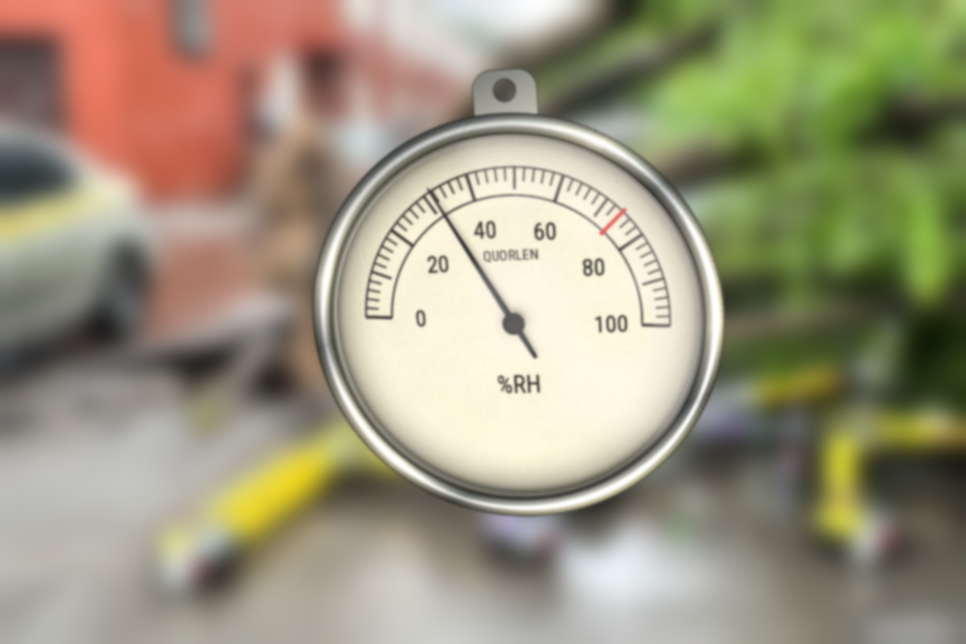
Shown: 32
